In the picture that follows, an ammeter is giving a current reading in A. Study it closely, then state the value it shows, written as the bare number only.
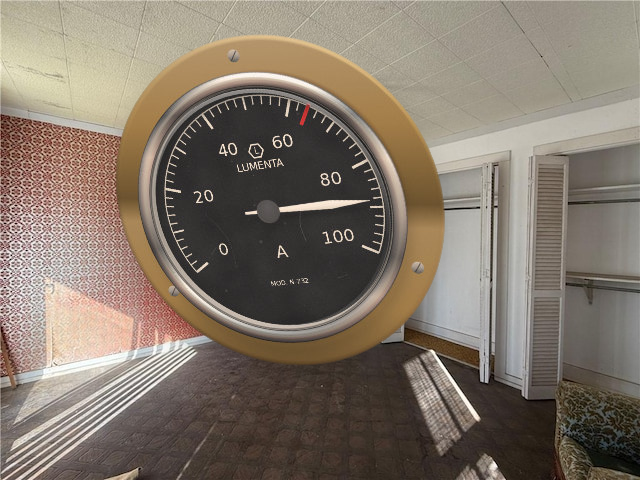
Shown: 88
